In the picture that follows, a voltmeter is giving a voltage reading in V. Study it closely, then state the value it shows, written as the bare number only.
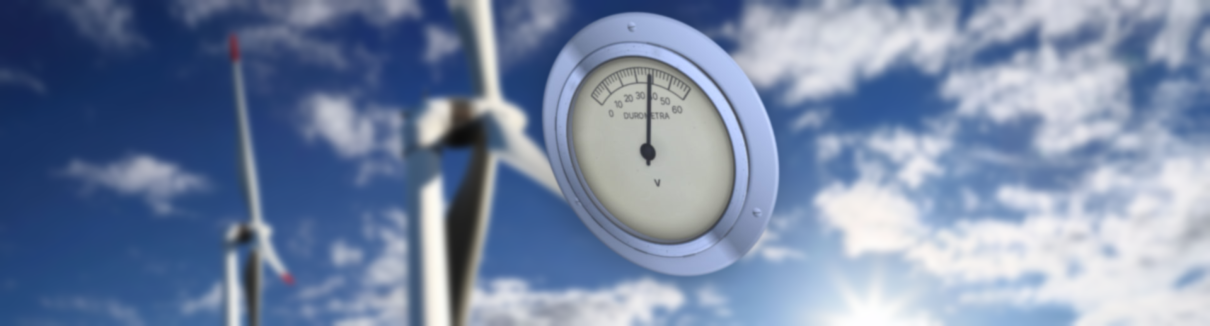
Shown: 40
